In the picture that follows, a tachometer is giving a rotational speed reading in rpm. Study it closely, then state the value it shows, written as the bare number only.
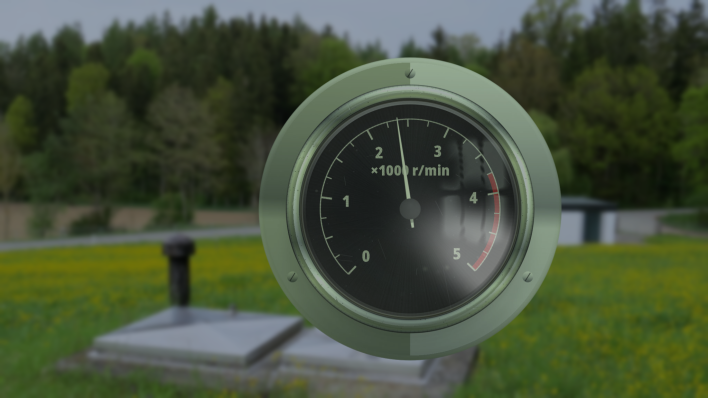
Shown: 2375
